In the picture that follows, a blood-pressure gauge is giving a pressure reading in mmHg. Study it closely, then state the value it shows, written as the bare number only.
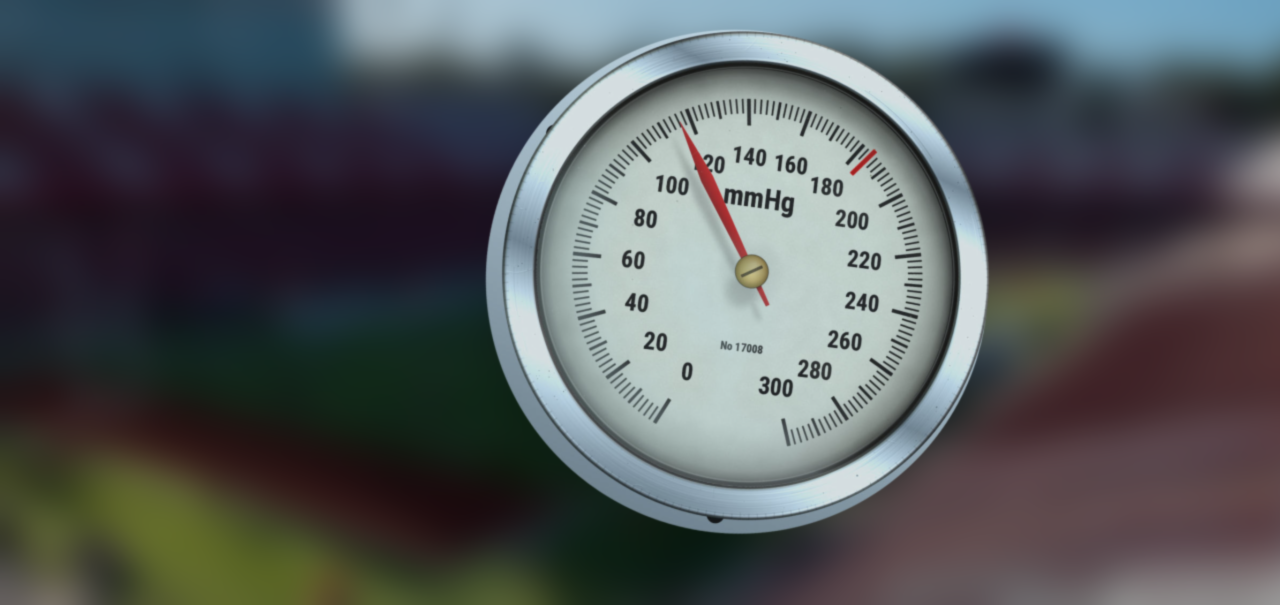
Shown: 116
